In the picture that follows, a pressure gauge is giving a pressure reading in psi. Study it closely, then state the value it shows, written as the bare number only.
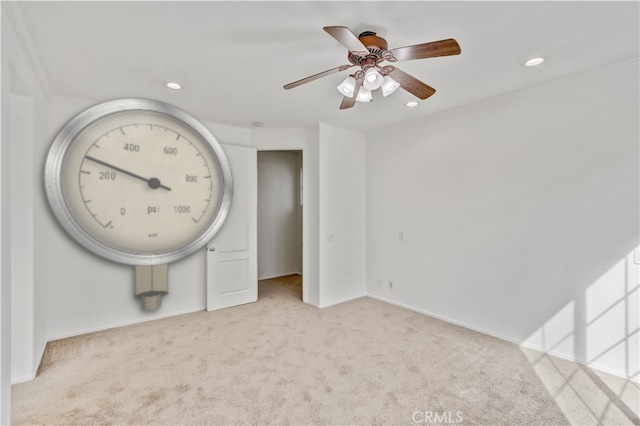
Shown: 250
